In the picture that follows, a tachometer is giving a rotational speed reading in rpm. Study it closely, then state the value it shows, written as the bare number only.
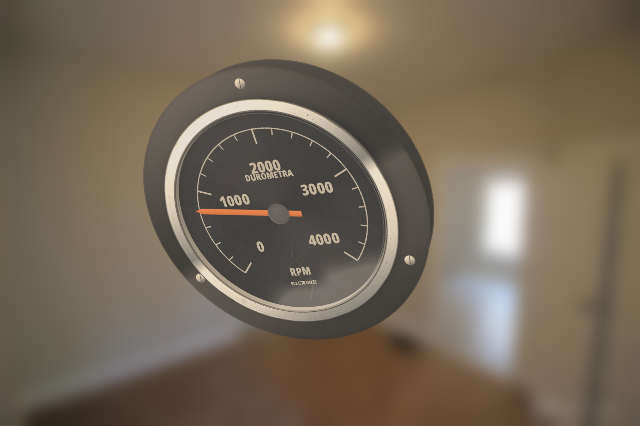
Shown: 800
